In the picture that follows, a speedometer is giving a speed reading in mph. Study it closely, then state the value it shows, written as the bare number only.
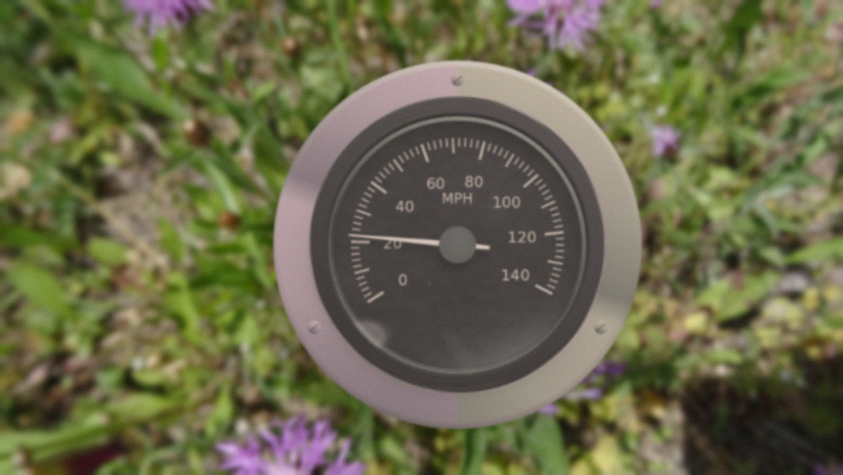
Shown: 22
